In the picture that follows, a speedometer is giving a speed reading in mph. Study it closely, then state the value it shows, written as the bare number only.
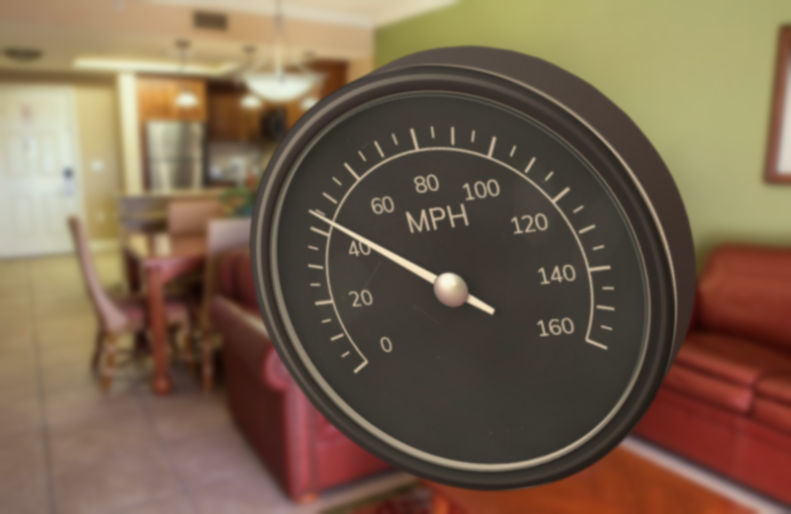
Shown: 45
